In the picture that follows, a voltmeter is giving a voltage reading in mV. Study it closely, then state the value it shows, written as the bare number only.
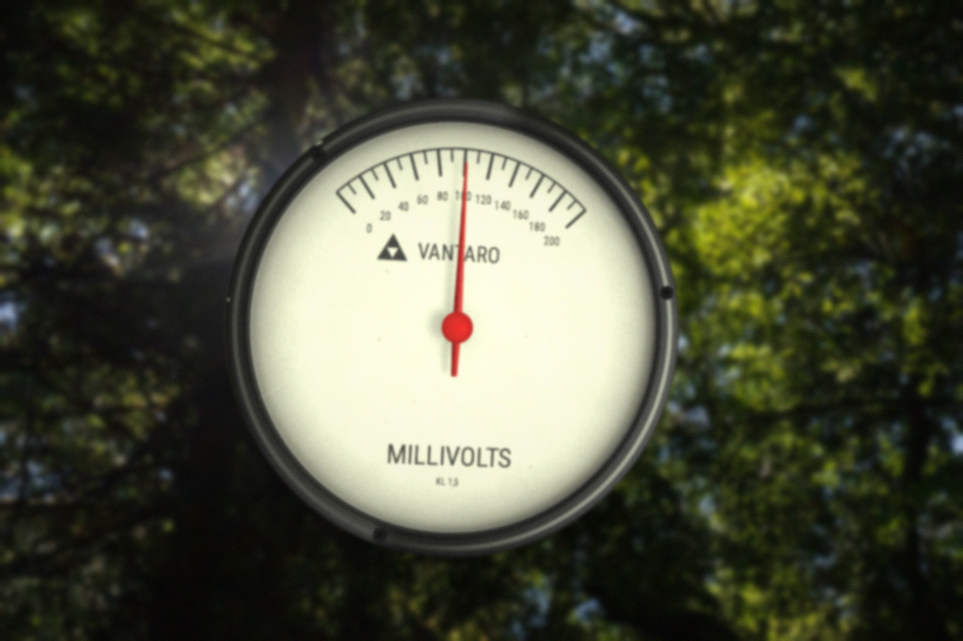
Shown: 100
